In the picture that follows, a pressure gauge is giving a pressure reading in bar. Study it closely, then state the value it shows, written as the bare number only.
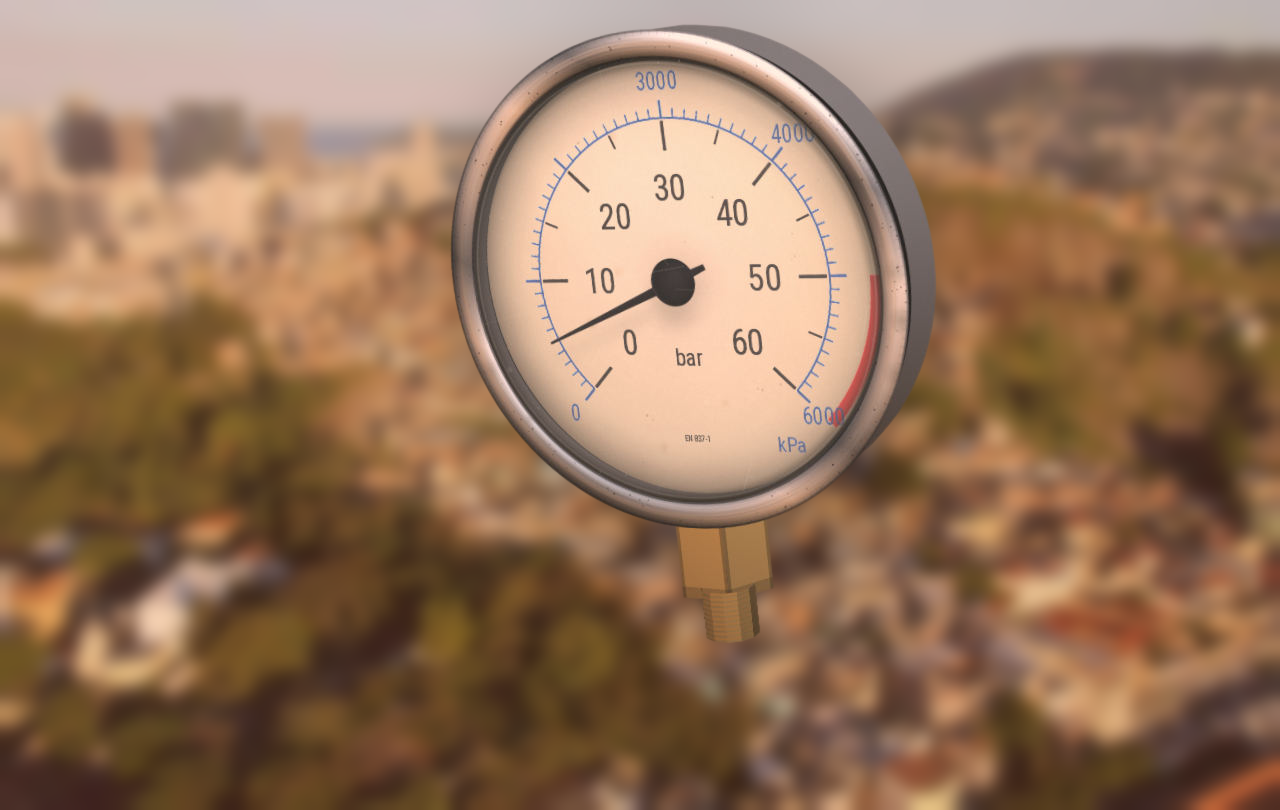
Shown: 5
